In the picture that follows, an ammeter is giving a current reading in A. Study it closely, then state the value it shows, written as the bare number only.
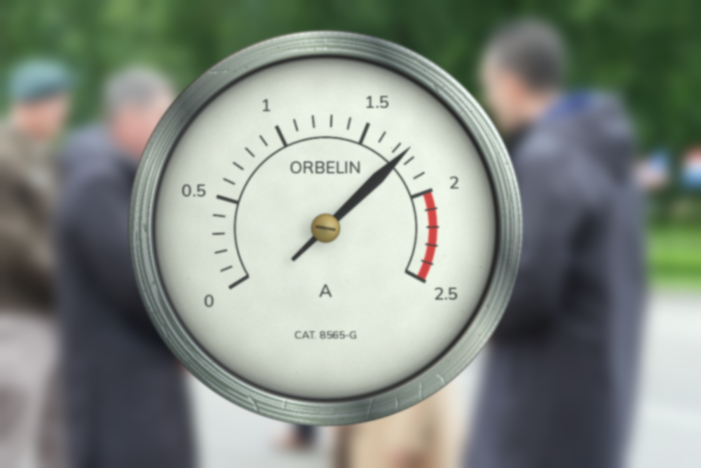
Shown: 1.75
